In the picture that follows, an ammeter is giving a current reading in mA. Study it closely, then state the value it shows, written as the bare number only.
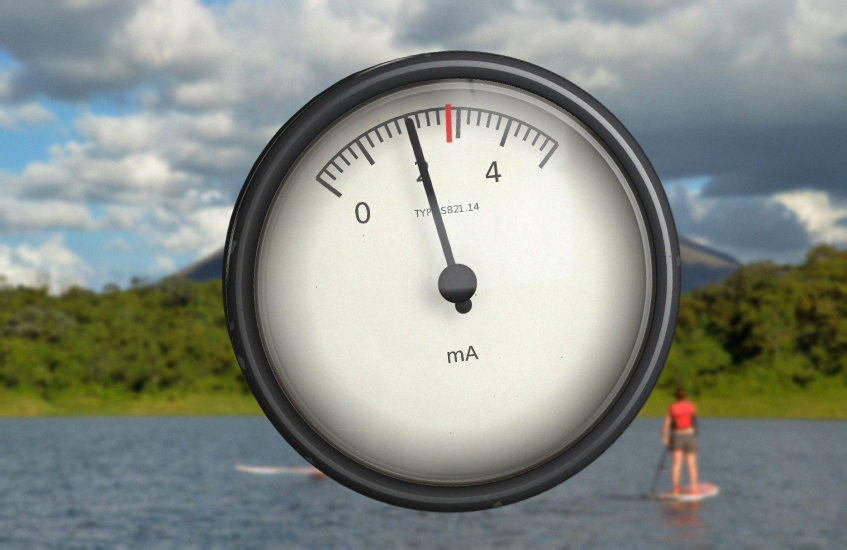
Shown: 2
